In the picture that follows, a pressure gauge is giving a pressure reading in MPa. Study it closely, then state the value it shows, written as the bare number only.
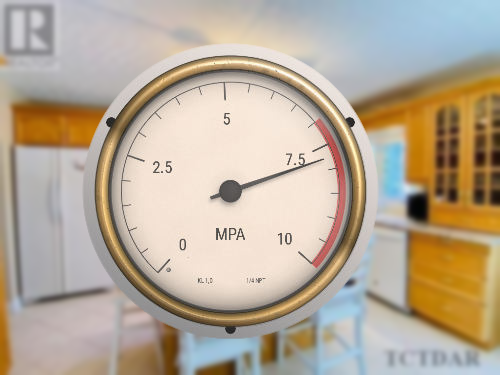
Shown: 7.75
